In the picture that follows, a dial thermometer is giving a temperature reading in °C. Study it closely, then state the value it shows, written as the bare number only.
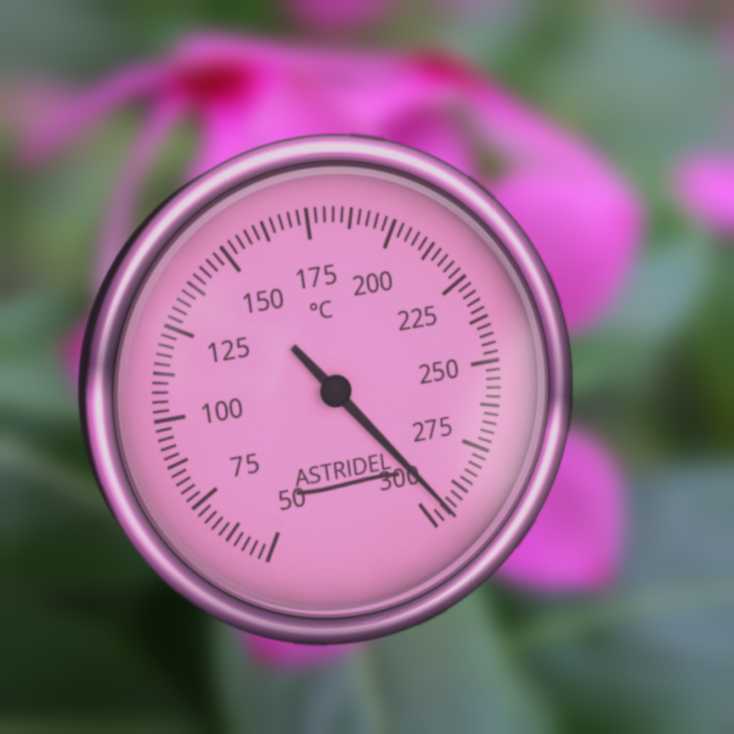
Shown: 295
